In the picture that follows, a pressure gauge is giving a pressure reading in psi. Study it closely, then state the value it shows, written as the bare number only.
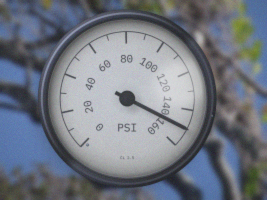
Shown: 150
